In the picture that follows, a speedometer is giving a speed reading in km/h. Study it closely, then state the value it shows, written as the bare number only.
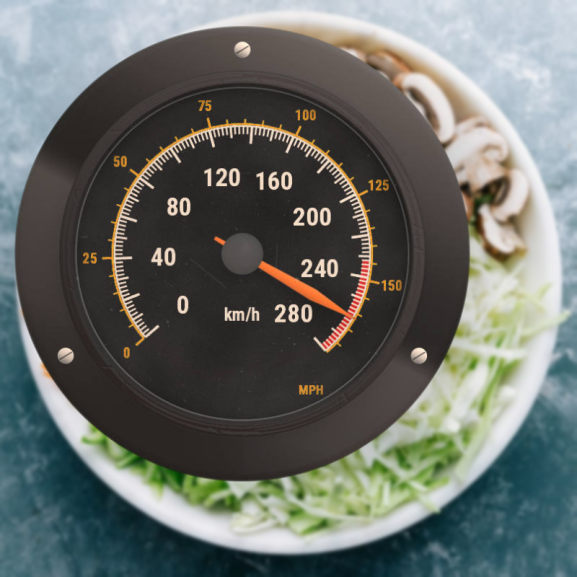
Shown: 260
